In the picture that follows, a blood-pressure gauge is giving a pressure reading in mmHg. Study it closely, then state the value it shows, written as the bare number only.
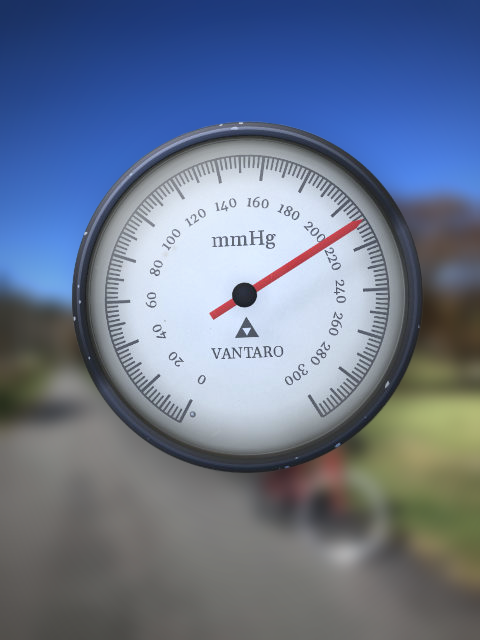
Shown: 210
